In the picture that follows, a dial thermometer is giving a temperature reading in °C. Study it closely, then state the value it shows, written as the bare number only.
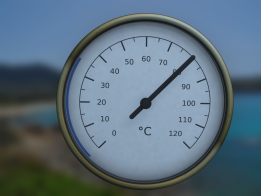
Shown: 80
